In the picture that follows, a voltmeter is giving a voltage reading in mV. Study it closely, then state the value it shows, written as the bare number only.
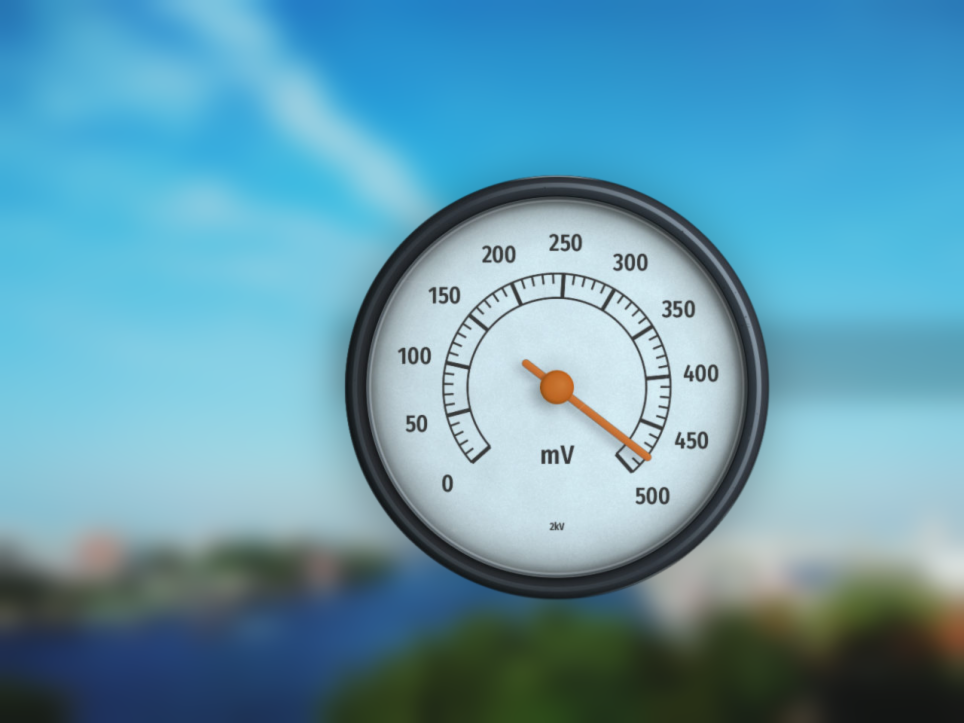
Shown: 480
